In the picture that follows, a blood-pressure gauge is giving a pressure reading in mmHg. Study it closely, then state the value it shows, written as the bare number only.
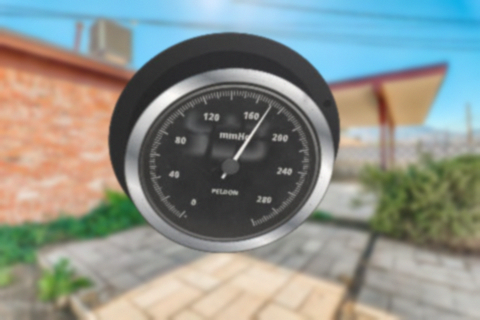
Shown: 170
